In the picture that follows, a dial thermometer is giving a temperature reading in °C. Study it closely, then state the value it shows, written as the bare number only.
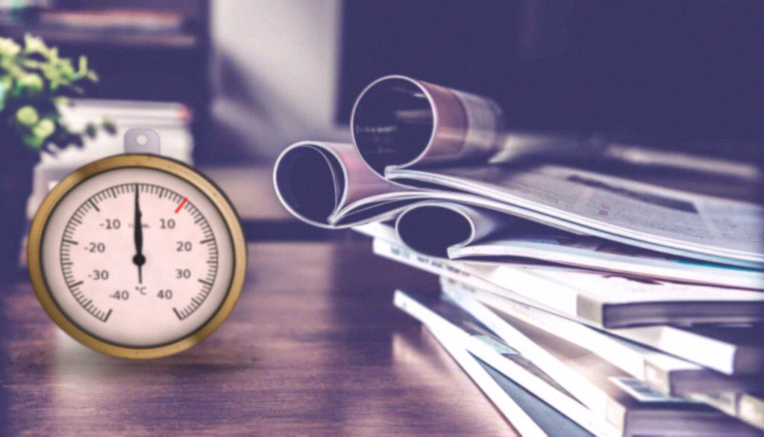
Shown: 0
